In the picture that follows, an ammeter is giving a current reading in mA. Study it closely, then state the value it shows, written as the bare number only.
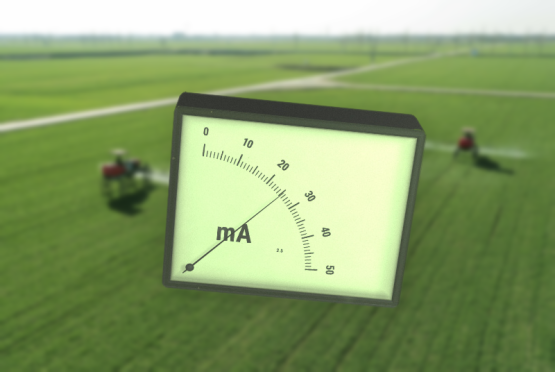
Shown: 25
